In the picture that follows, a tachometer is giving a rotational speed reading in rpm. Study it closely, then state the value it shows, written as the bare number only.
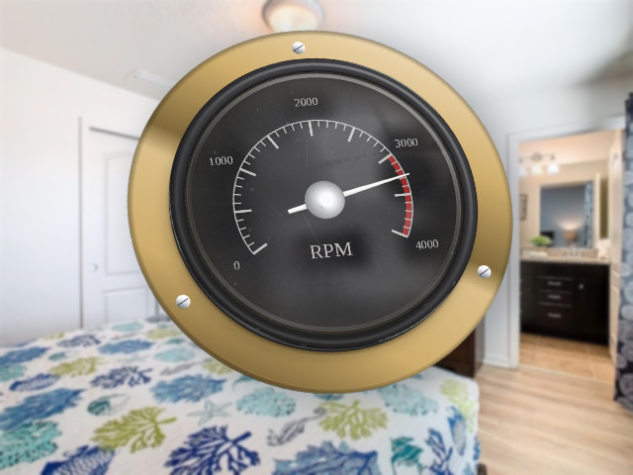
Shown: 3300
